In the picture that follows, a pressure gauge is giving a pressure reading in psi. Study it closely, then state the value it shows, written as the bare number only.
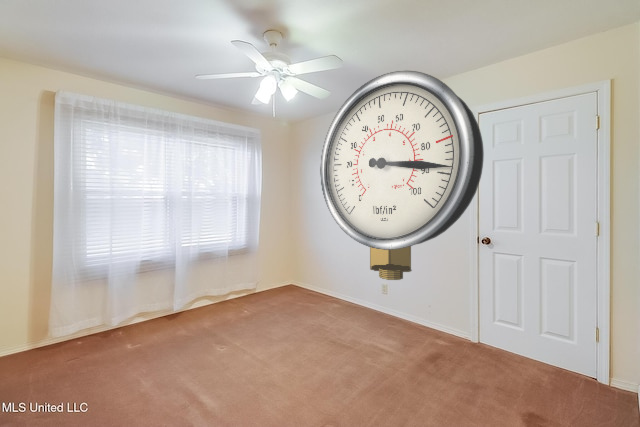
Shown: 88
